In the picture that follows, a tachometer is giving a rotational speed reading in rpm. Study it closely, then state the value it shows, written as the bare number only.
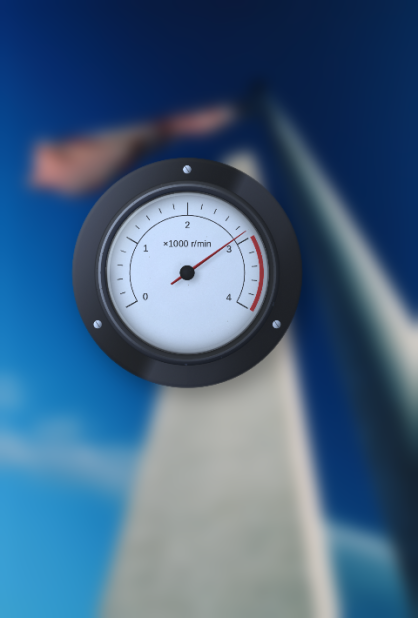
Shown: 2900
